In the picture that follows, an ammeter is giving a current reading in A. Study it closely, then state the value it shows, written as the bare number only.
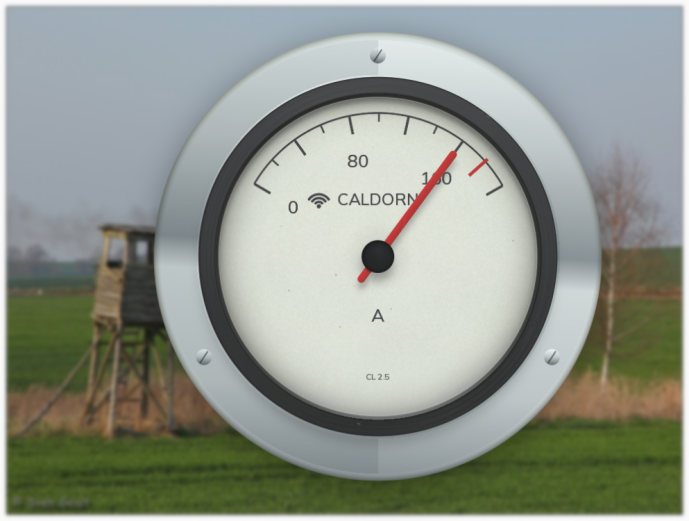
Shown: 160
